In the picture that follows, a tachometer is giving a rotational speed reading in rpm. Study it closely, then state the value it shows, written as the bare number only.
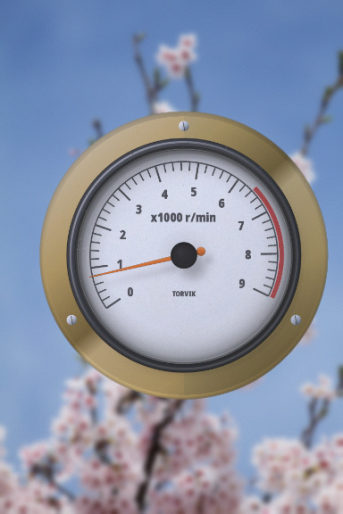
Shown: 800
